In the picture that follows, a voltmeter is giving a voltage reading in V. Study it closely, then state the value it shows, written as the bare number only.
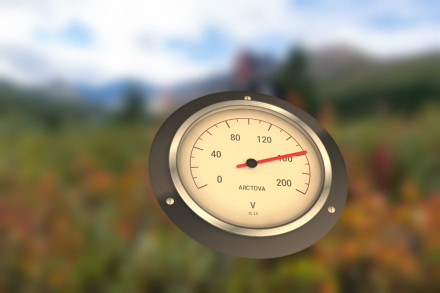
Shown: 160
